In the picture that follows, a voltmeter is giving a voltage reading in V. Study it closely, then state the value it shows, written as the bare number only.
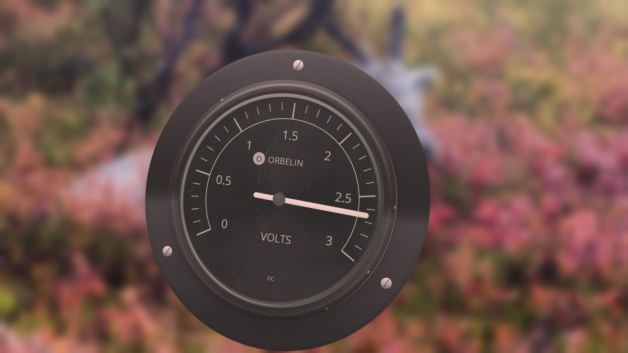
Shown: 2.65
